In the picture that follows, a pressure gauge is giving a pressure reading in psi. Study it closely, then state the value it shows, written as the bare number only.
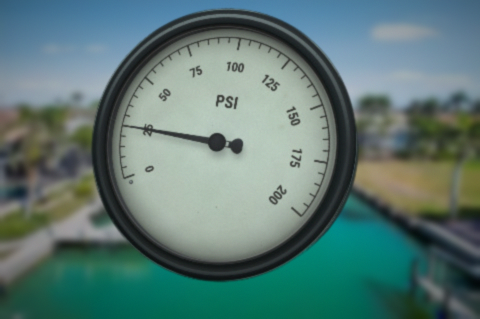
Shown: 25
